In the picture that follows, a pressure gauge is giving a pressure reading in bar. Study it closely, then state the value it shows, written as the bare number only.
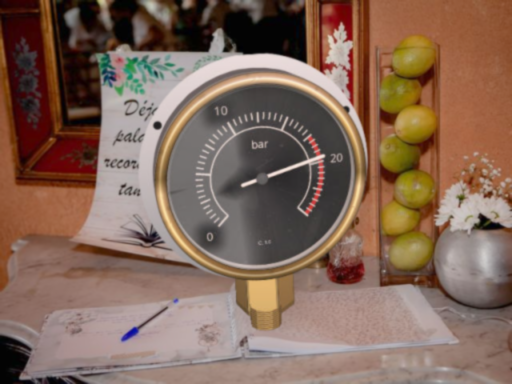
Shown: 19.5
